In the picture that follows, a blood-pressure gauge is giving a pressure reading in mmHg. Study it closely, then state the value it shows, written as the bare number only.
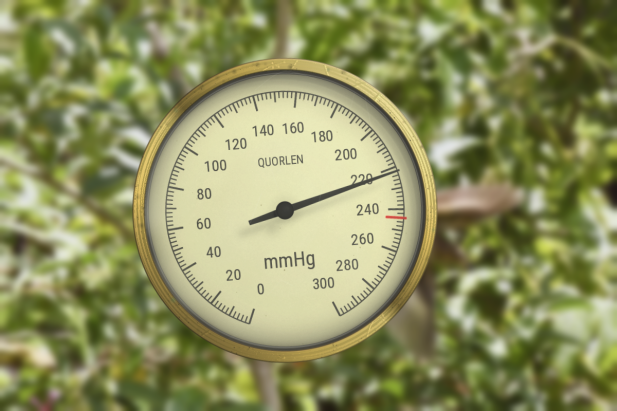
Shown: 222
